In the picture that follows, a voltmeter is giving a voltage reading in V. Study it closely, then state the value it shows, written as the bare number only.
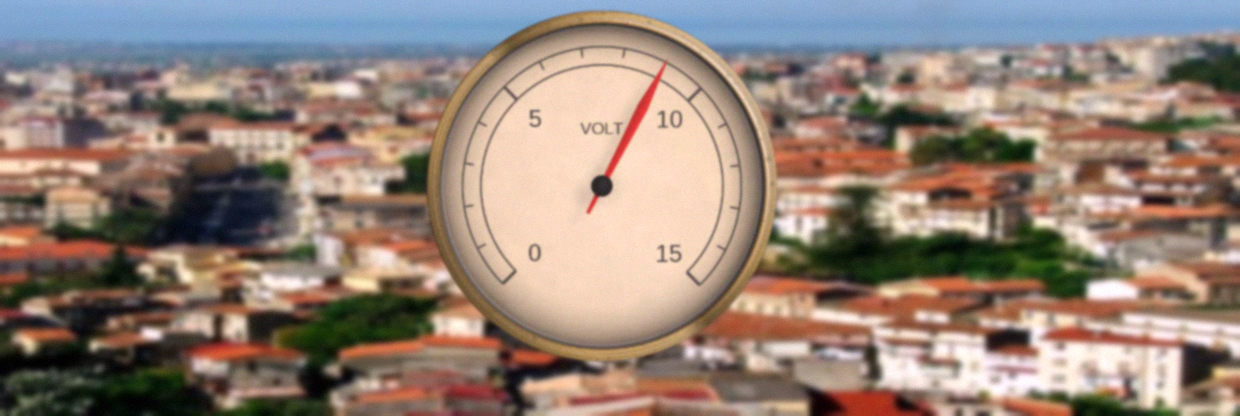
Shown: 9
